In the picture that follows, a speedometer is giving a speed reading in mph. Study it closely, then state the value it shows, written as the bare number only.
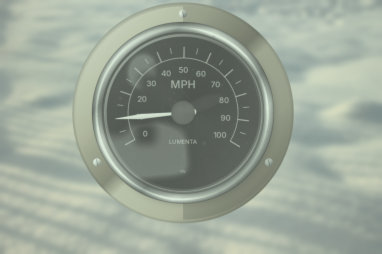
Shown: 10
